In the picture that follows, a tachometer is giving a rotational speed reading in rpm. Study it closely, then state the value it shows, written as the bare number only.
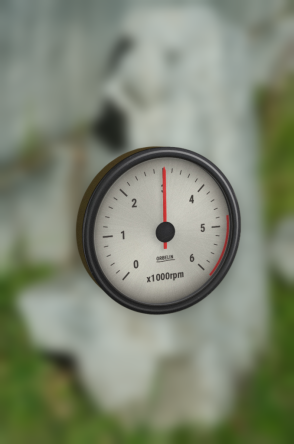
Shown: 3000
